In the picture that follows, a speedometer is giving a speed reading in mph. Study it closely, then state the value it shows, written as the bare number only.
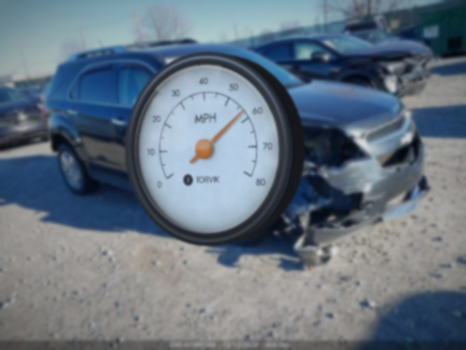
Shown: 57.5
